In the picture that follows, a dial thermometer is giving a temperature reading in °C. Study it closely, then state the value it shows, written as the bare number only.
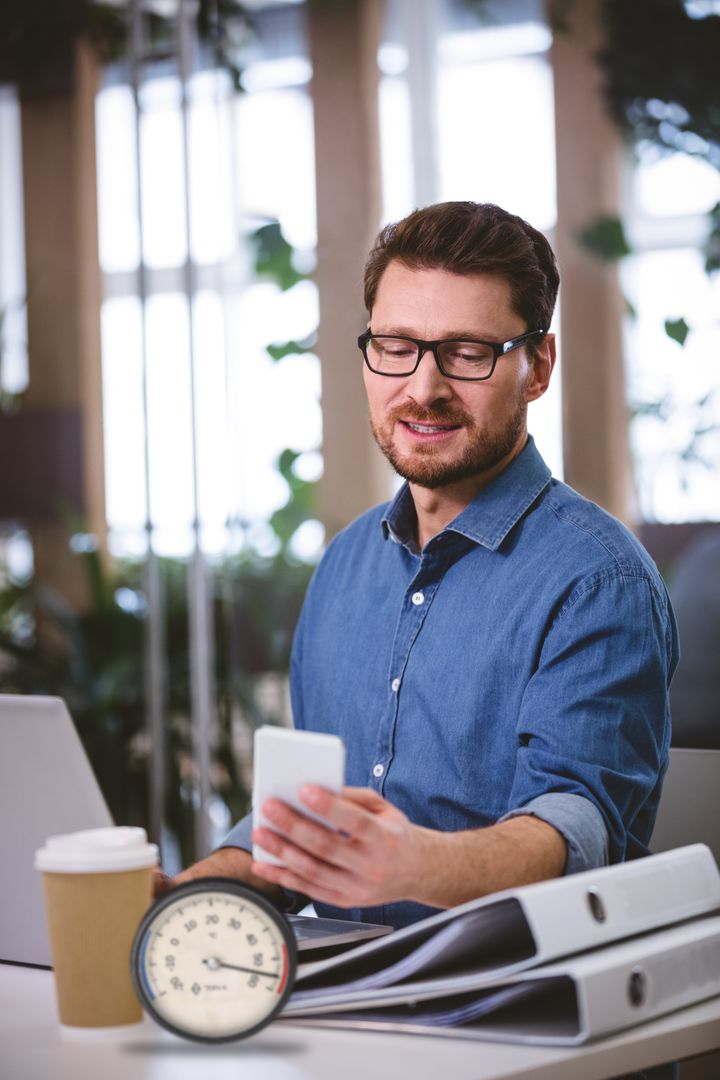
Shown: 55
